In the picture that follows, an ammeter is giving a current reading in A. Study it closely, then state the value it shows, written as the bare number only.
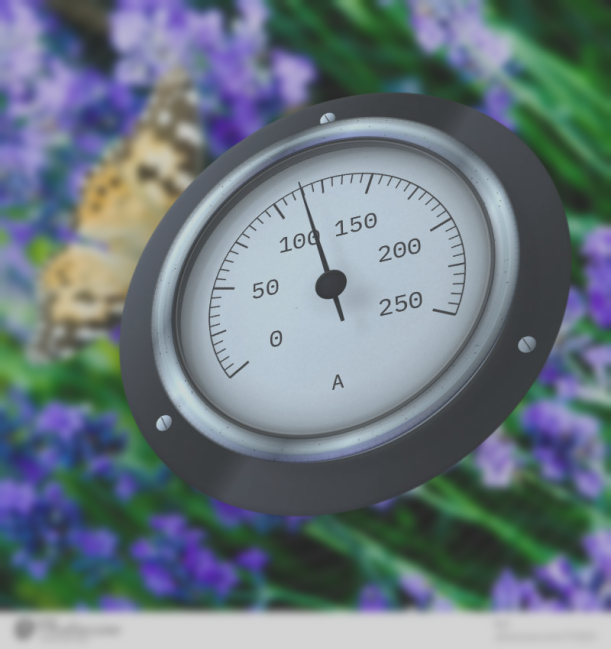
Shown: 115
